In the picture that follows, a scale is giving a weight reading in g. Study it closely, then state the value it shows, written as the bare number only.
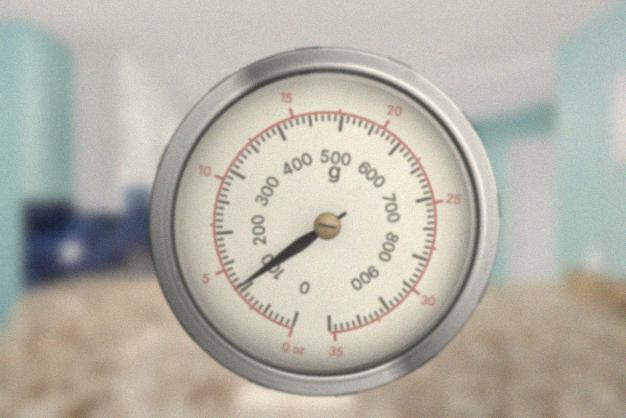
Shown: 110
